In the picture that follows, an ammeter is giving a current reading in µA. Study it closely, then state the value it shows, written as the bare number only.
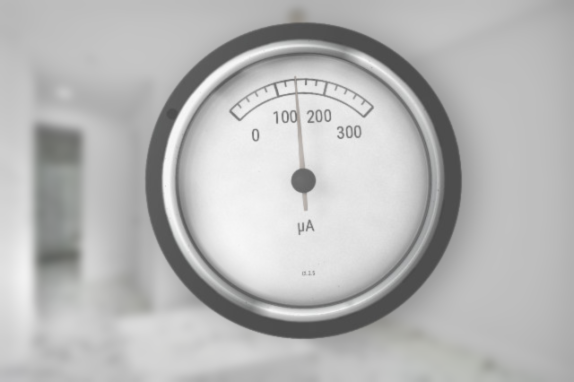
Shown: 140
